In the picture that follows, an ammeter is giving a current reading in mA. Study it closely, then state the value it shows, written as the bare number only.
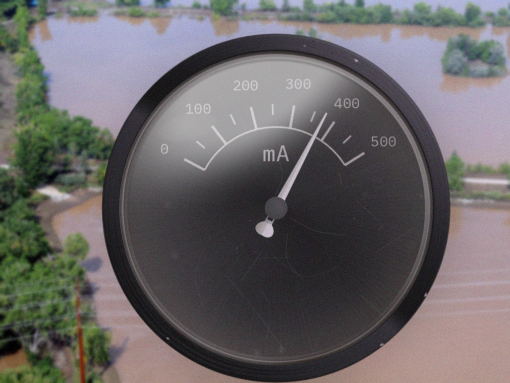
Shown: 375
